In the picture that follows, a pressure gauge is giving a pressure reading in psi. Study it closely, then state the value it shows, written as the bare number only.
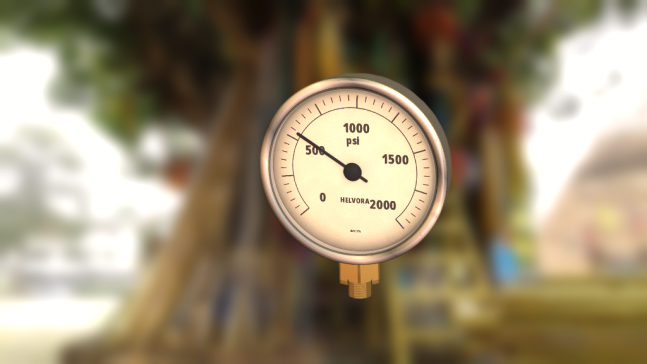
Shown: 550
